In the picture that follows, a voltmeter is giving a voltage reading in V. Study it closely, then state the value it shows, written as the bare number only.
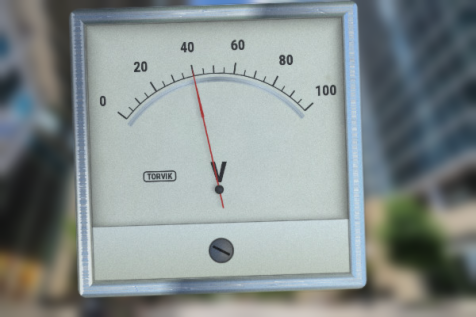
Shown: 40
